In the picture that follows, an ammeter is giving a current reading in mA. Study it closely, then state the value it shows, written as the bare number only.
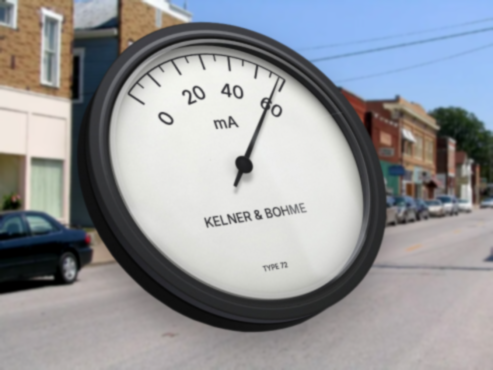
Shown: 57.5
